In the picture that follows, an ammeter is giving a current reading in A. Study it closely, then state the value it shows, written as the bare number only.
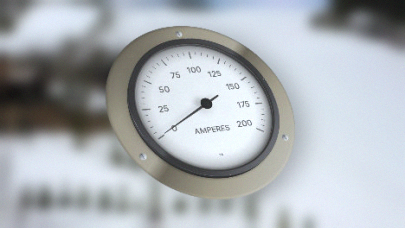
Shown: 0
